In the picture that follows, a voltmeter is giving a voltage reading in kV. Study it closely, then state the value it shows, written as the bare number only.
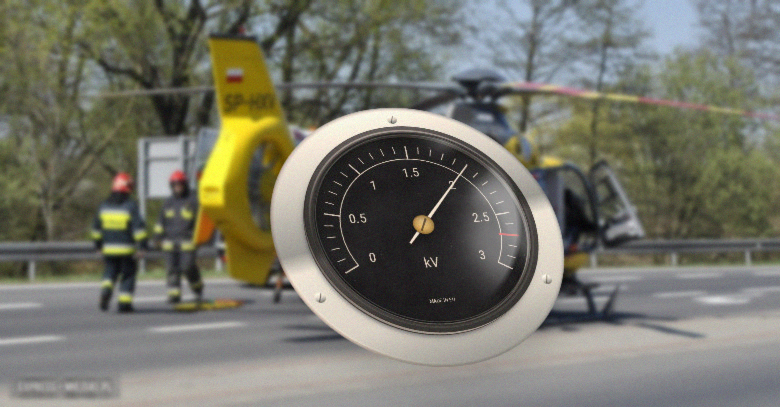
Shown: 2
